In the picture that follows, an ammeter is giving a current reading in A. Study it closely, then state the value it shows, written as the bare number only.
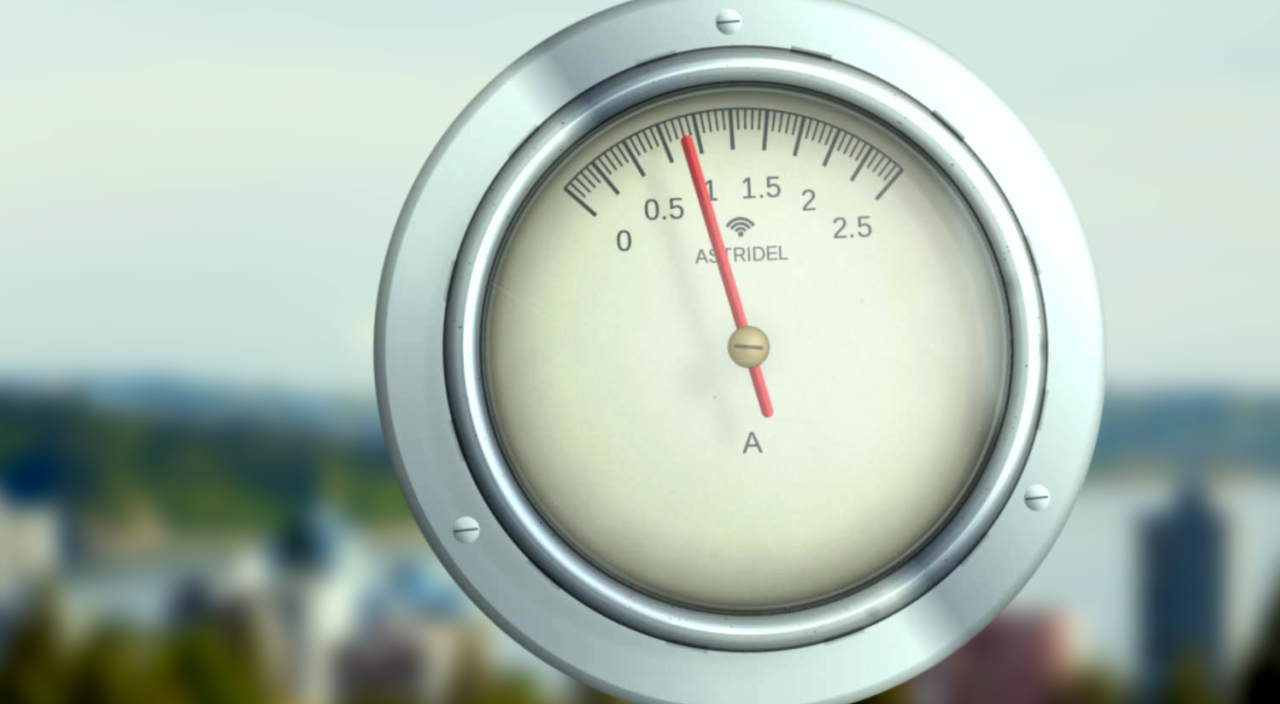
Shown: 0.9
